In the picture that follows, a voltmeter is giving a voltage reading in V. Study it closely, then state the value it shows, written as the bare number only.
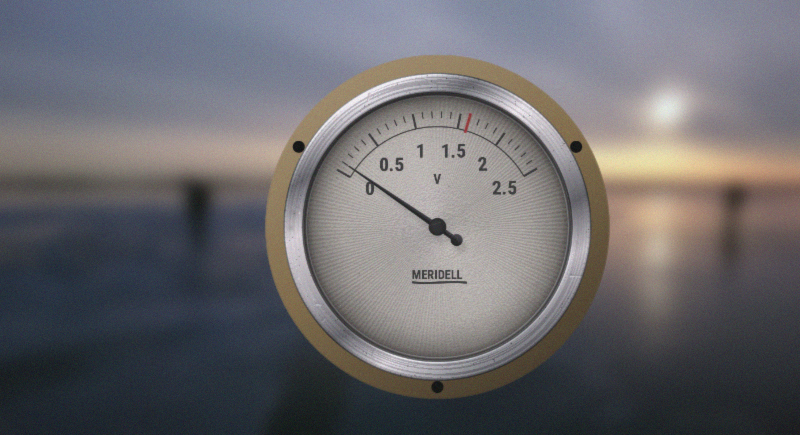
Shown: 0.1
